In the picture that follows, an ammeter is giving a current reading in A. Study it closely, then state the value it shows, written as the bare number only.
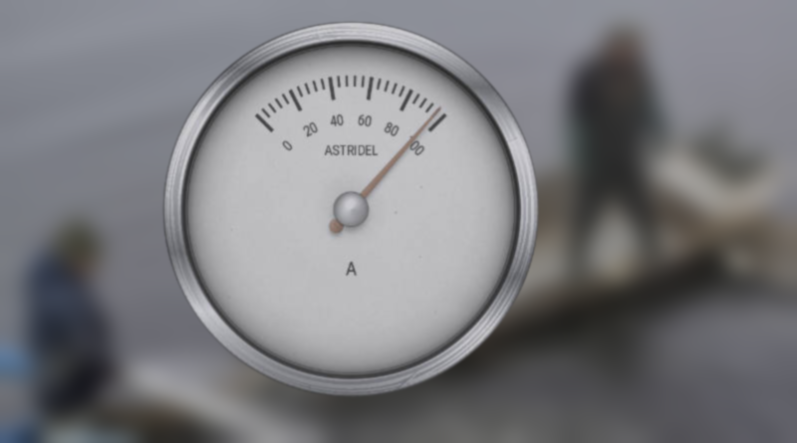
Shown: 96
